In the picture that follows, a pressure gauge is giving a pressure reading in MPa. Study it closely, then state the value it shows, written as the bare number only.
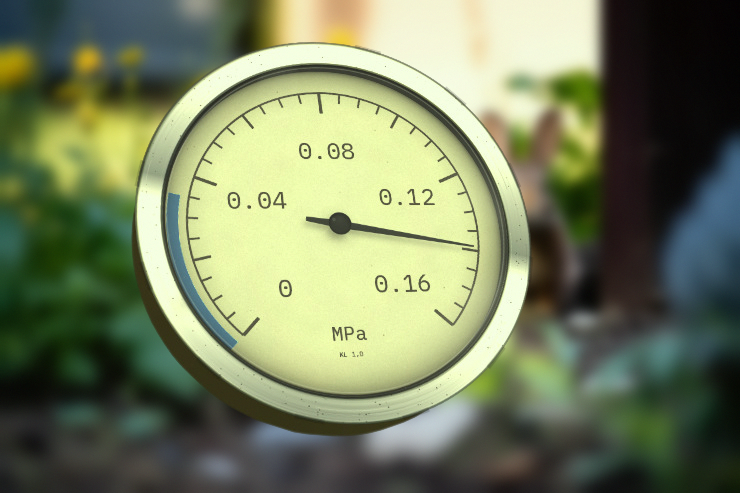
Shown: 0.14
